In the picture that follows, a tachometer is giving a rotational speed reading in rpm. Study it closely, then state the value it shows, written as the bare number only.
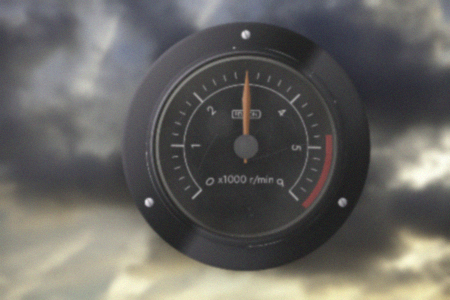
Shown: 3000
